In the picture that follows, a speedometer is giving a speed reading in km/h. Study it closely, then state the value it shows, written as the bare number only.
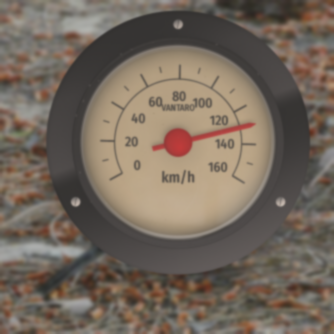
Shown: 130
